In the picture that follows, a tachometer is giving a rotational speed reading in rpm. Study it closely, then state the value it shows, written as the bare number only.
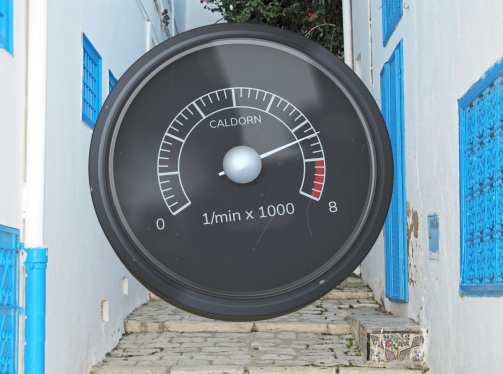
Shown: 6400
